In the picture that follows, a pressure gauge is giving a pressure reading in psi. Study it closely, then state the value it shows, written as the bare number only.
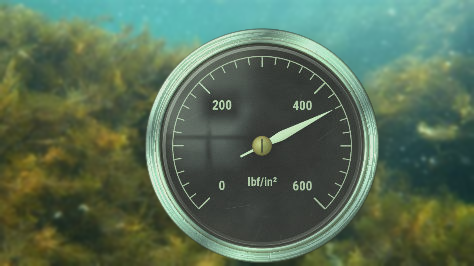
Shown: 440
